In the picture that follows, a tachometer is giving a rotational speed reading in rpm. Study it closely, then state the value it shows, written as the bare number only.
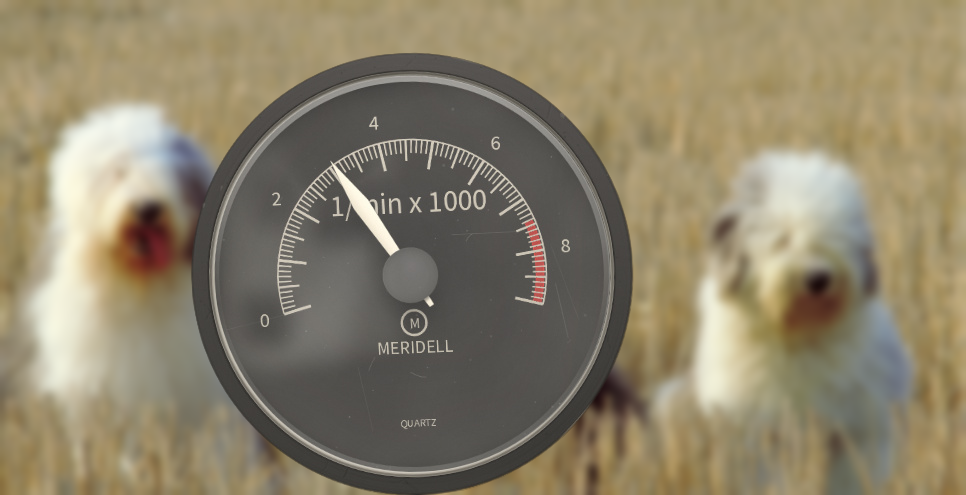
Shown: 3100
